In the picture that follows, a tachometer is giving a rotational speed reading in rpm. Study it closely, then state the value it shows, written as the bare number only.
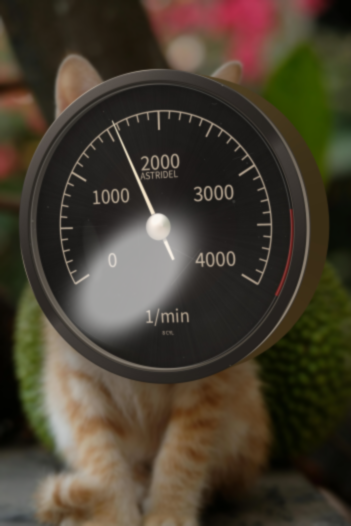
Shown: 1600
